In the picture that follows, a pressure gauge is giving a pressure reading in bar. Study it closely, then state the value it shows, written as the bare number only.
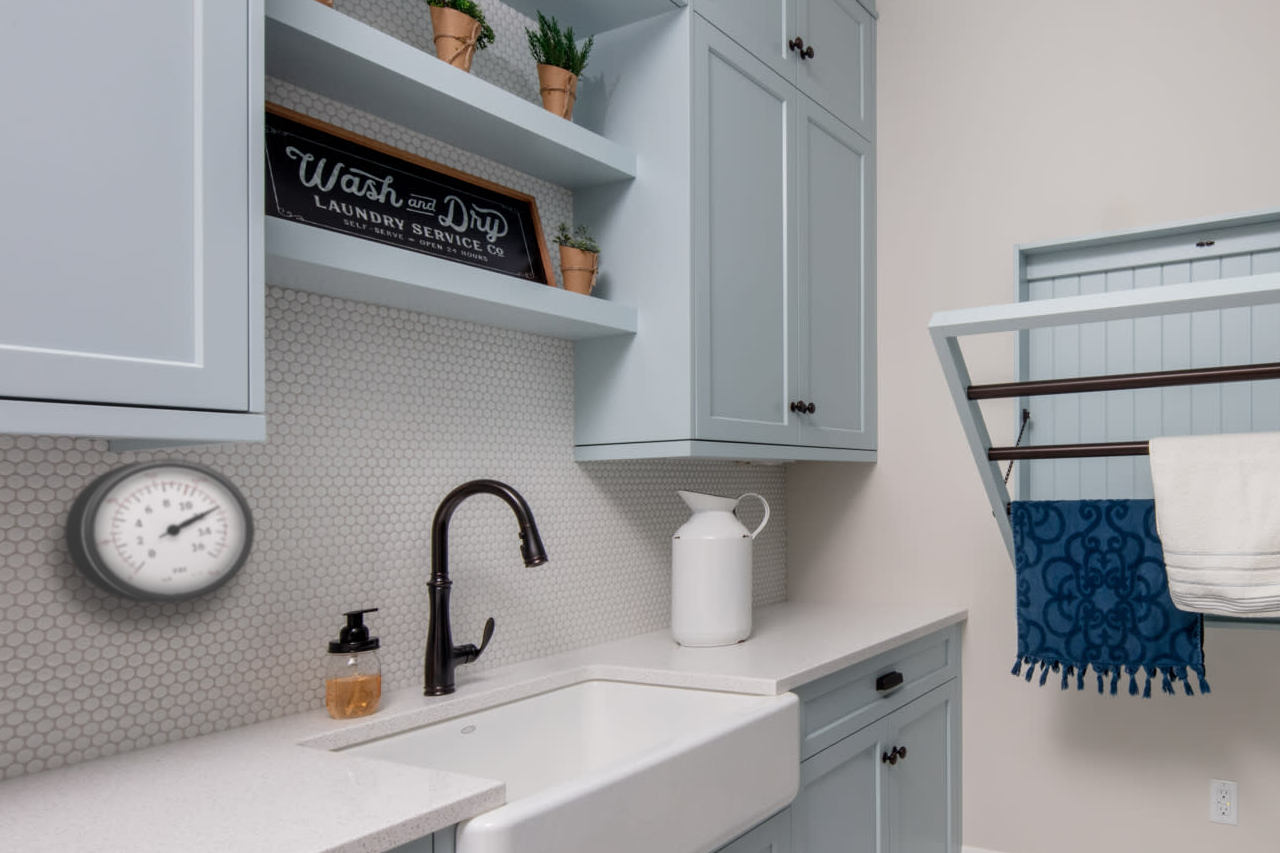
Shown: 12
